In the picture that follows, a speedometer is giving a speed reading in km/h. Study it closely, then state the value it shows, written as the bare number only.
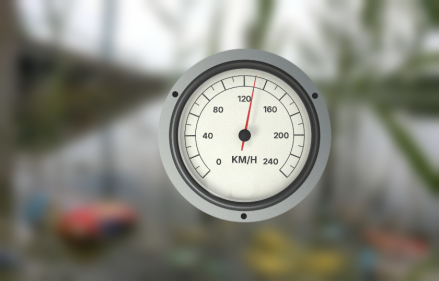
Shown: 130
